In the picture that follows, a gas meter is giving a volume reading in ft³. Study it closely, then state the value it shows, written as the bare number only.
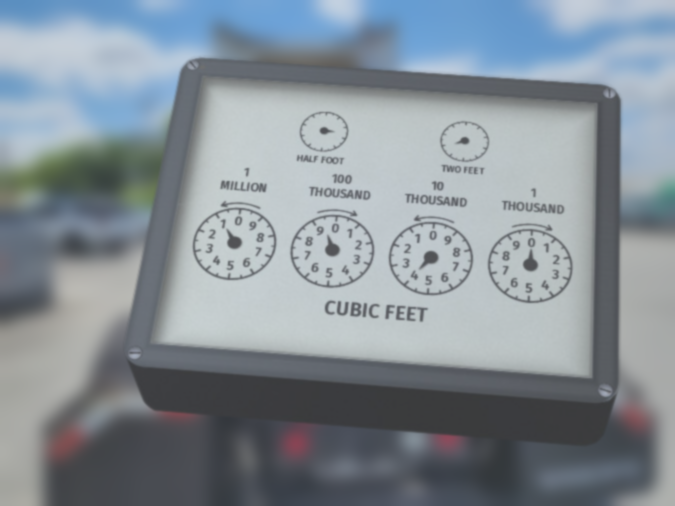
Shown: 94000
